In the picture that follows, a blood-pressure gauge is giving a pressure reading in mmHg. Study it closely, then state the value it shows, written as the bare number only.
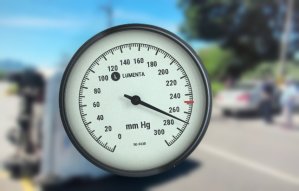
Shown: 270
